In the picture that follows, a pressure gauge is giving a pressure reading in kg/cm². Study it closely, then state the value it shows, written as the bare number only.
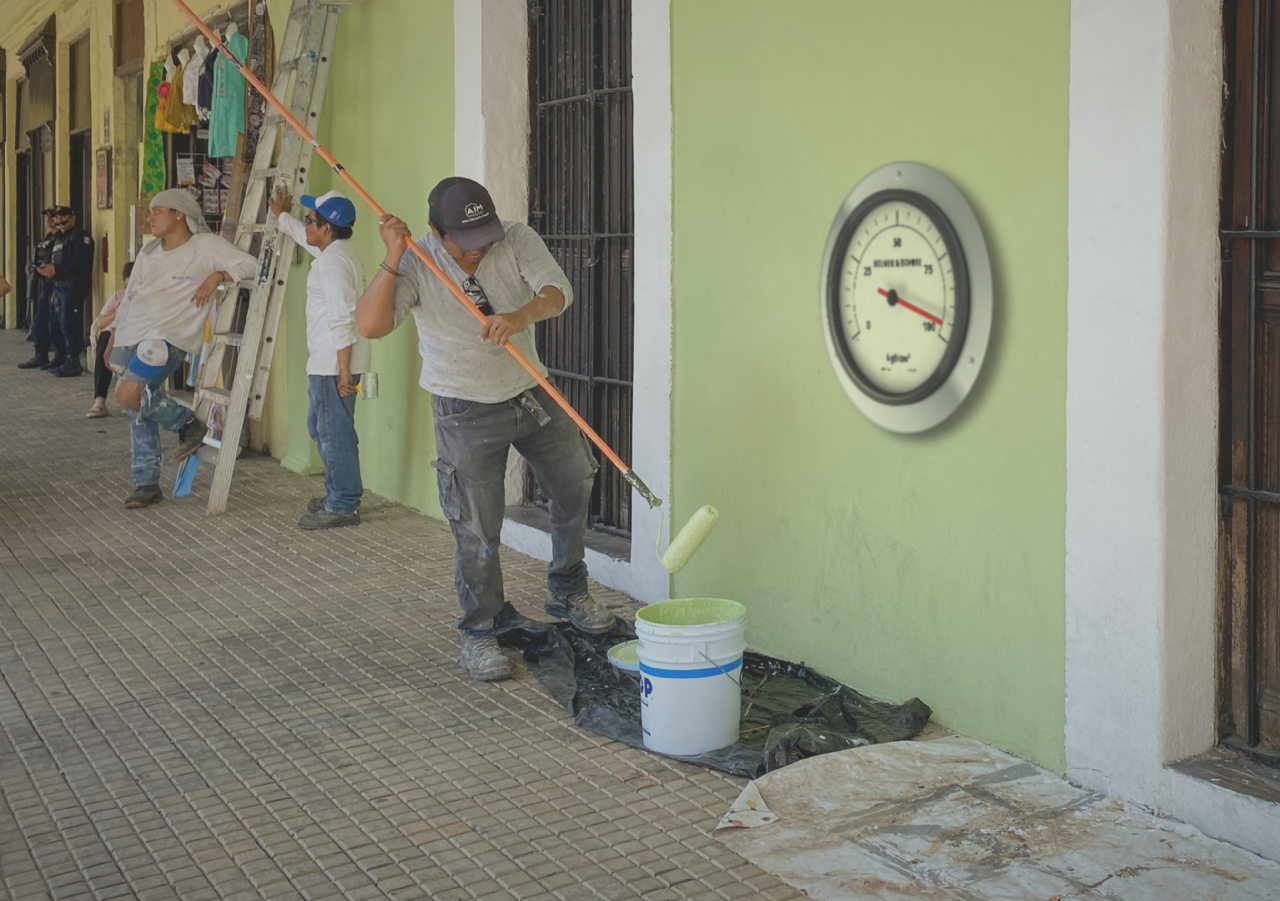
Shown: 95
